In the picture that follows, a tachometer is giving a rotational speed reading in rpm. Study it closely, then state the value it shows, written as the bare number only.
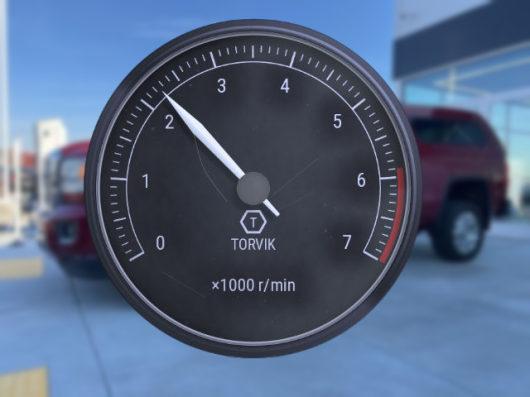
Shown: 2250
